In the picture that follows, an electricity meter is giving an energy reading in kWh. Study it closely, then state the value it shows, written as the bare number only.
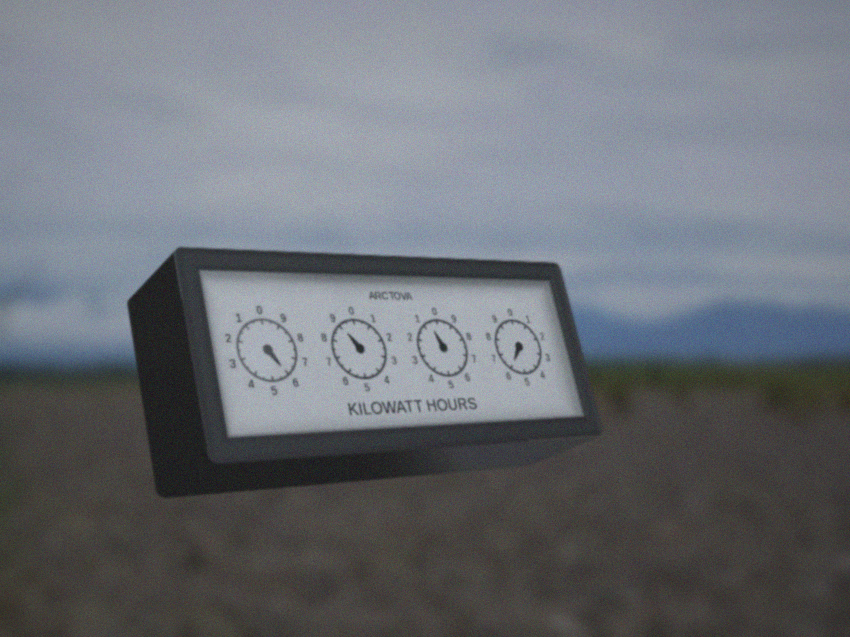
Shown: 5906
